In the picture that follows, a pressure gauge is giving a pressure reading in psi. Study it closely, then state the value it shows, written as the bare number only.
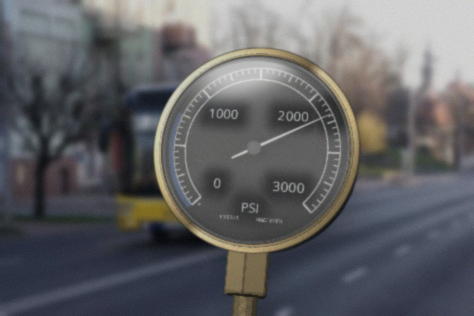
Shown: 2200
